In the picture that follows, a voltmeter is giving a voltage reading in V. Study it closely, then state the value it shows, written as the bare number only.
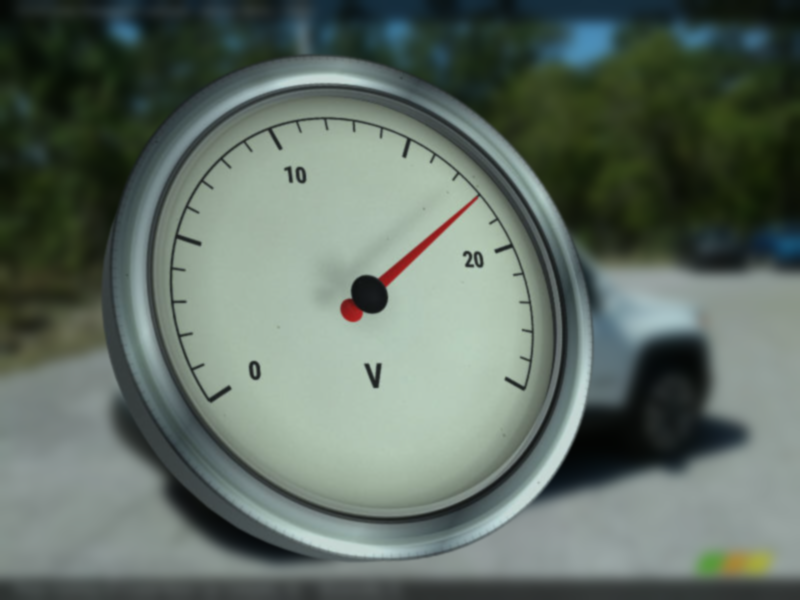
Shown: 18
